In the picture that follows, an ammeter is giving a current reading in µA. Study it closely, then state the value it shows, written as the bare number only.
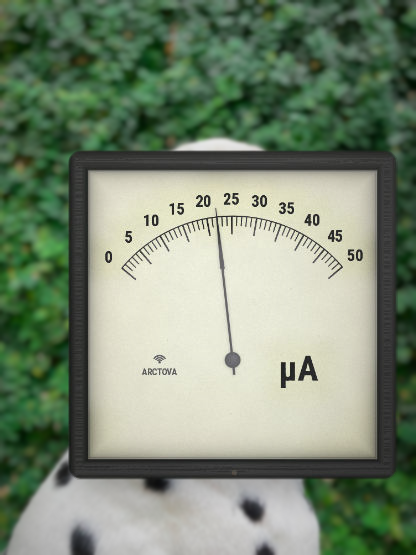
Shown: 22
